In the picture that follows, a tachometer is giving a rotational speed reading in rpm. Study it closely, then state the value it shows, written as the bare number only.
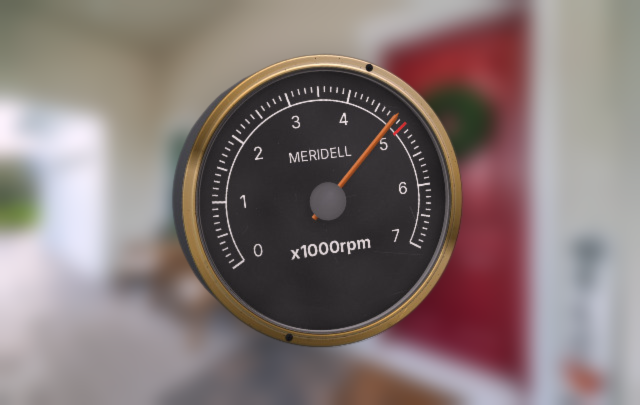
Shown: 4800
